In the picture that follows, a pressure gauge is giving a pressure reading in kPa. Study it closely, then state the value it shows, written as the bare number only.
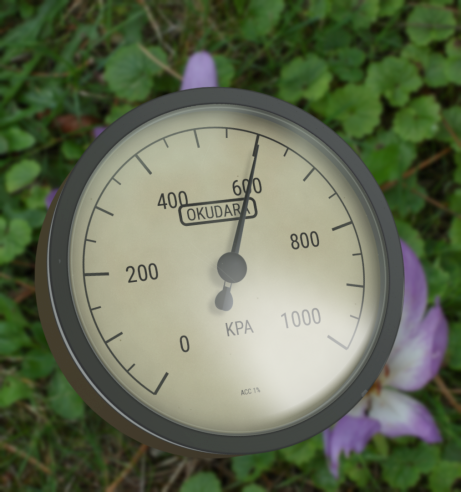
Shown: 600
